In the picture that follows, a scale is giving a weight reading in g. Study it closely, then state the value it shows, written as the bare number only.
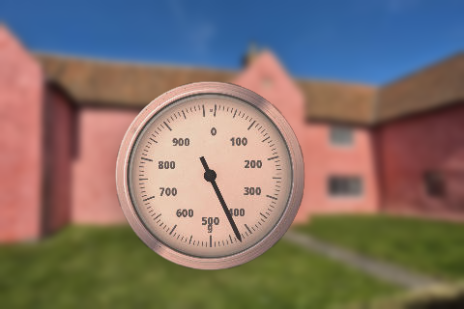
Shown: 430
